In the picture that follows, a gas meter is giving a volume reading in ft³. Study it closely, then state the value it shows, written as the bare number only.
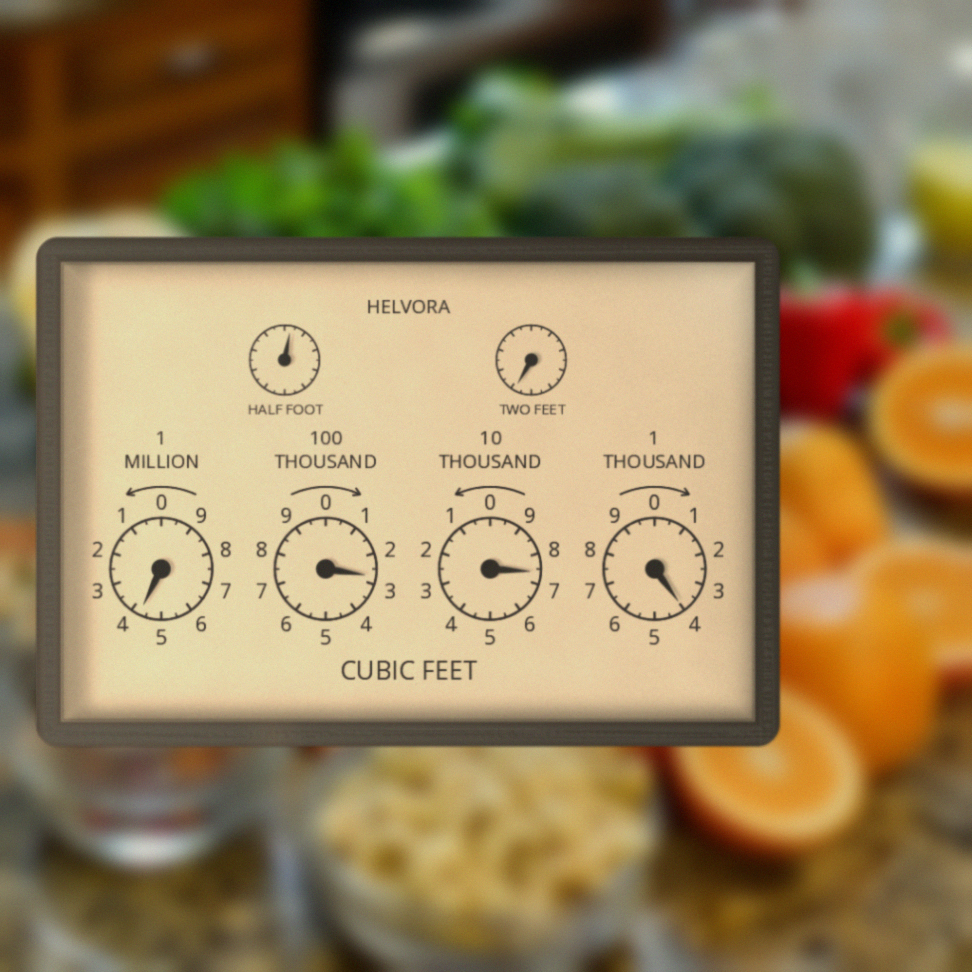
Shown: 427400
